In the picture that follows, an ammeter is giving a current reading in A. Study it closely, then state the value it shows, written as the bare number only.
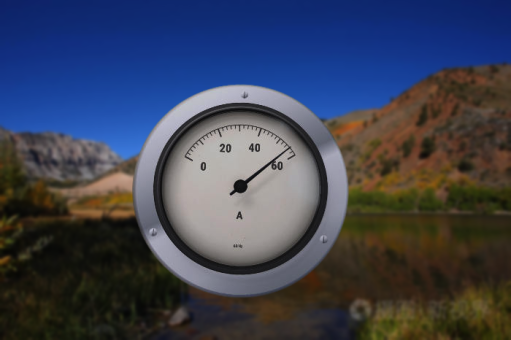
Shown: 56
